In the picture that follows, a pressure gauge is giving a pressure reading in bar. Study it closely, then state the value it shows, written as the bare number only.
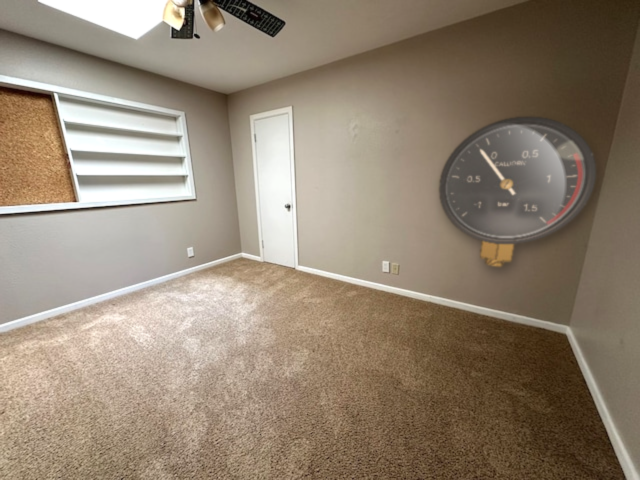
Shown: -0.1
